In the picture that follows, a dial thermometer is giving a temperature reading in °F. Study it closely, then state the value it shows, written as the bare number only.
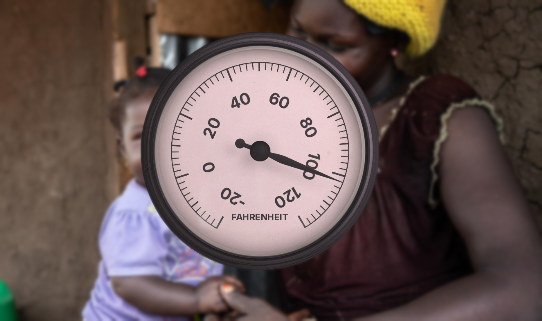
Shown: 102
